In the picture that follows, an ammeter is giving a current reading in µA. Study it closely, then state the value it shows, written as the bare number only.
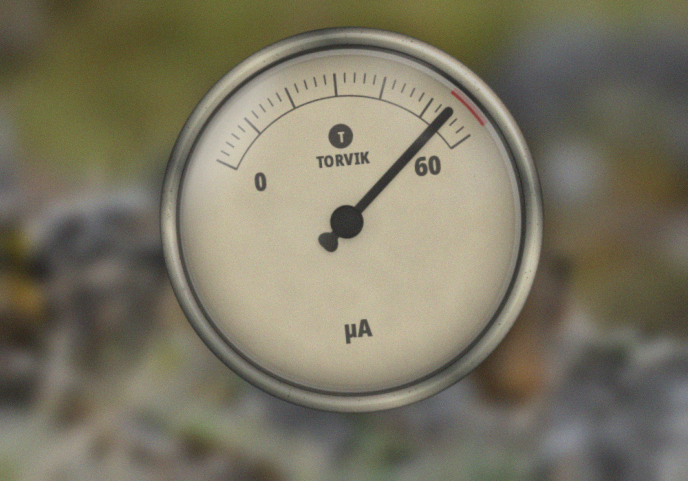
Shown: 54
